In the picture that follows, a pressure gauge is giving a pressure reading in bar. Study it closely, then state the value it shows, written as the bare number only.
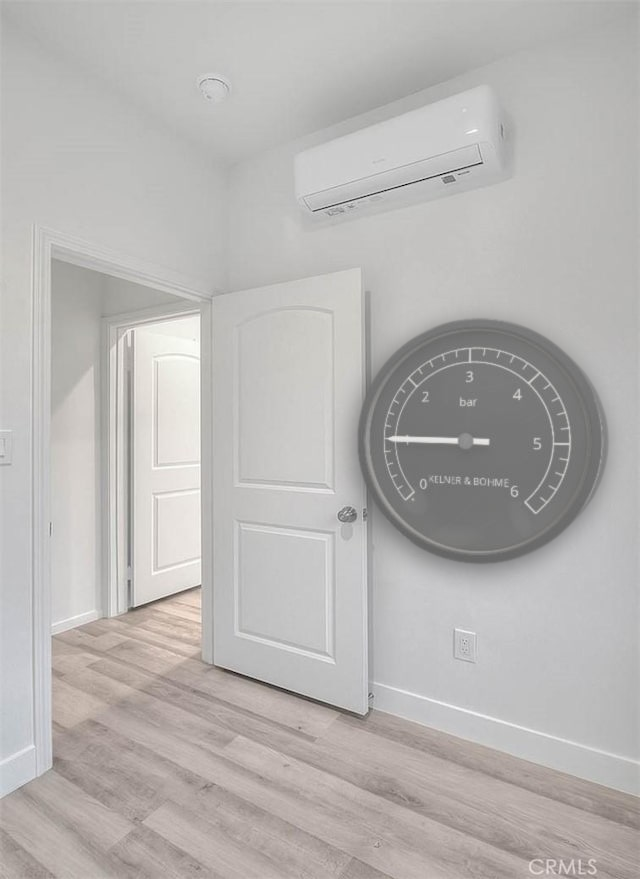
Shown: 1
